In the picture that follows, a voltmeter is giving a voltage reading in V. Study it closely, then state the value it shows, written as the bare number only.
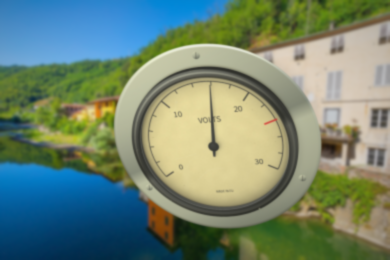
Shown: 16
